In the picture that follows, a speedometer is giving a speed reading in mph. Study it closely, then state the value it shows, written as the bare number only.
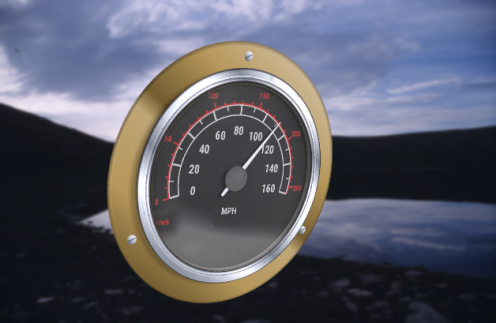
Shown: 110
